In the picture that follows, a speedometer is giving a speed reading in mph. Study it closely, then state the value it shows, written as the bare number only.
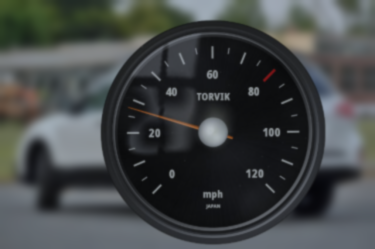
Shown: 27.5
